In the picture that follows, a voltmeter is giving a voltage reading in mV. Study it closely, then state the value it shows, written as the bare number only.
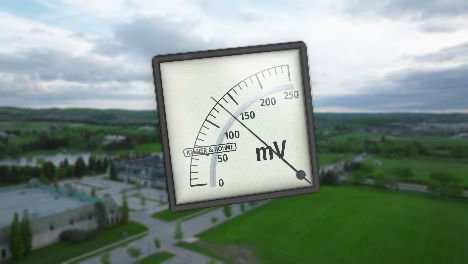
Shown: 130
